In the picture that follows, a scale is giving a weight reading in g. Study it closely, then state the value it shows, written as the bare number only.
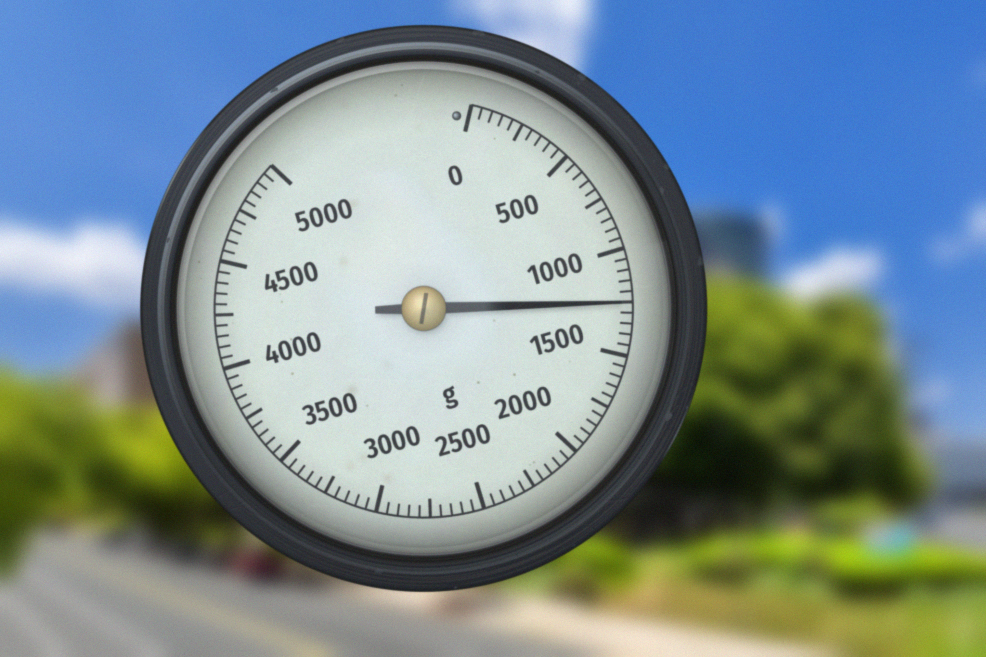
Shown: 1250
